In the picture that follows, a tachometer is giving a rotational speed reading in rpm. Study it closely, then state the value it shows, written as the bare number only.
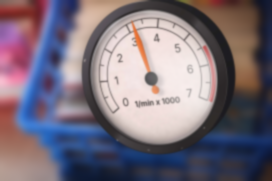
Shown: 3250
